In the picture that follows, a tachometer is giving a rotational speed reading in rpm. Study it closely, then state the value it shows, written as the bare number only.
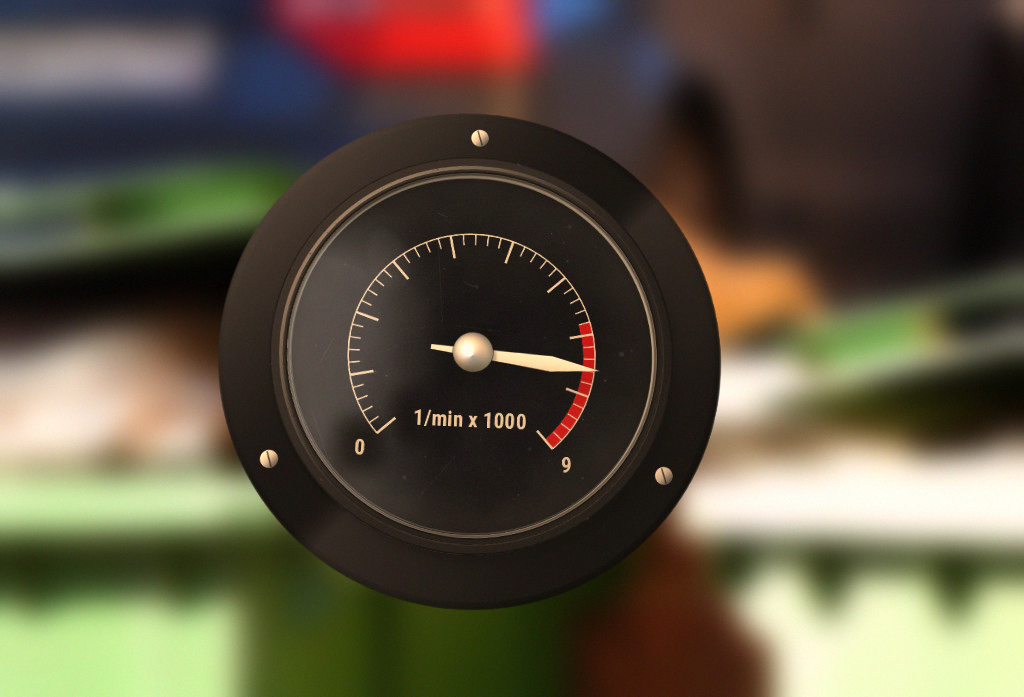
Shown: 7600
